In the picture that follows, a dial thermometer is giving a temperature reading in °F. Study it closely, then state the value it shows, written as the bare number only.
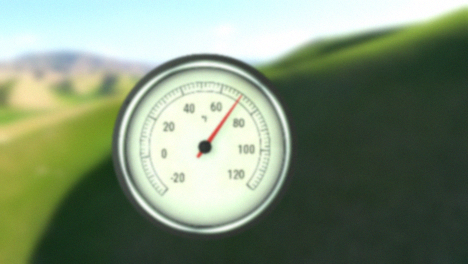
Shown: 70
